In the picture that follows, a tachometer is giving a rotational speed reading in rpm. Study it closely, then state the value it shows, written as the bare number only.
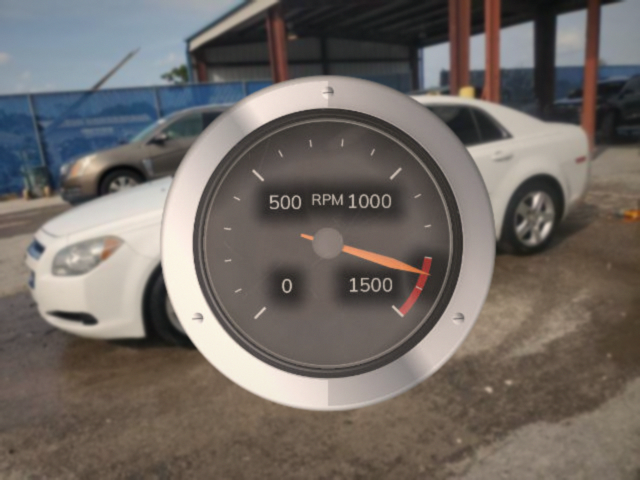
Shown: 1350
